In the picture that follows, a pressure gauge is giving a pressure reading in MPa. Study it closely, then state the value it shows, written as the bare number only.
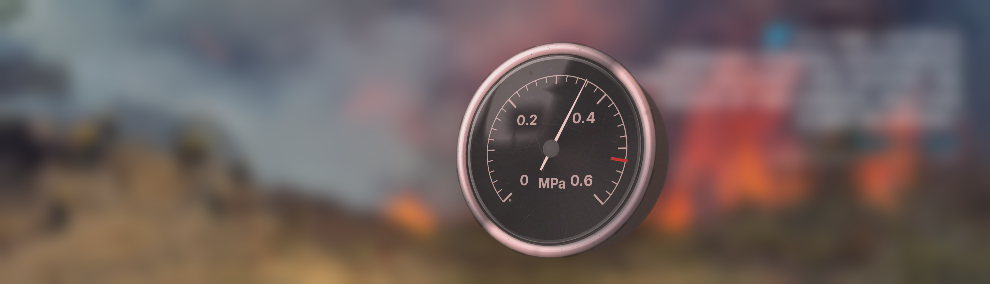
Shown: 0.36
